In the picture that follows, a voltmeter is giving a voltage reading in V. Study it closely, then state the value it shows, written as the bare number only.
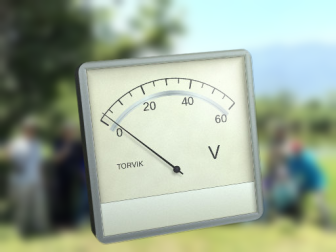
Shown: 2.5
